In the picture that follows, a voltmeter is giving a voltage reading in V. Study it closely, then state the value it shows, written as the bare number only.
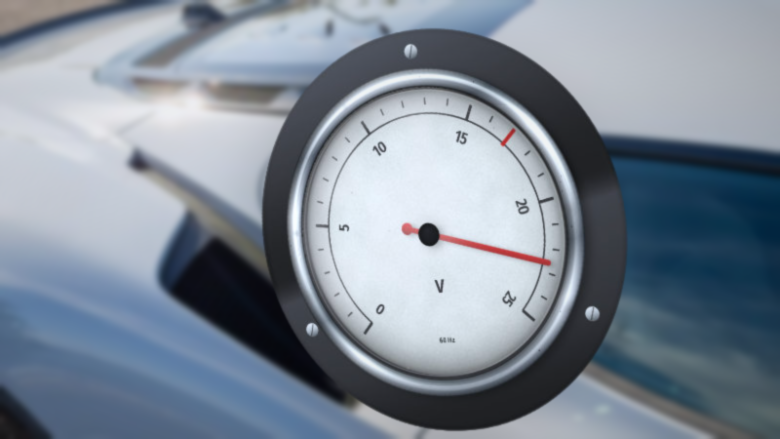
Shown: 22.5
